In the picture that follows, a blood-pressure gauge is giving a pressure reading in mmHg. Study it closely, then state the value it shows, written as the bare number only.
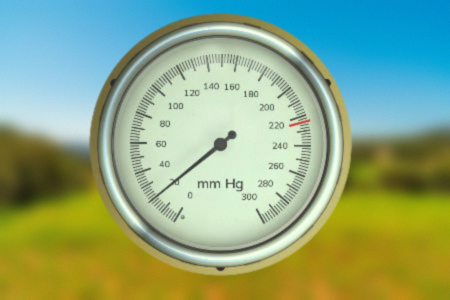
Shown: 20
